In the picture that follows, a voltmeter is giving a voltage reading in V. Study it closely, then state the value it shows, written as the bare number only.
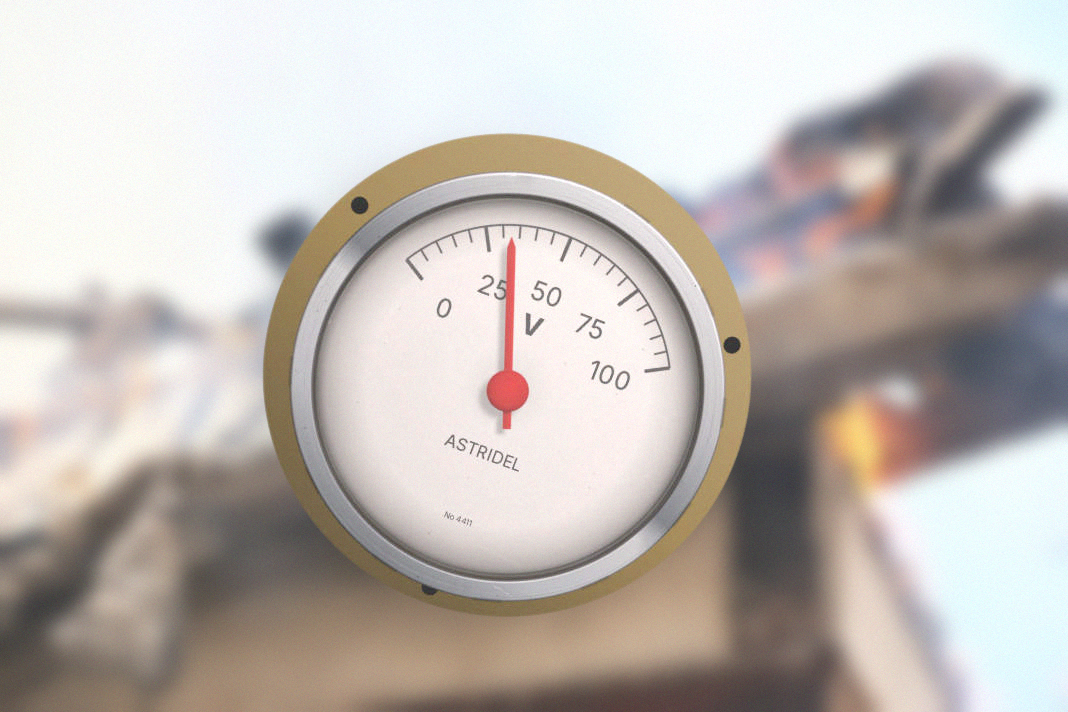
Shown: 32.5
